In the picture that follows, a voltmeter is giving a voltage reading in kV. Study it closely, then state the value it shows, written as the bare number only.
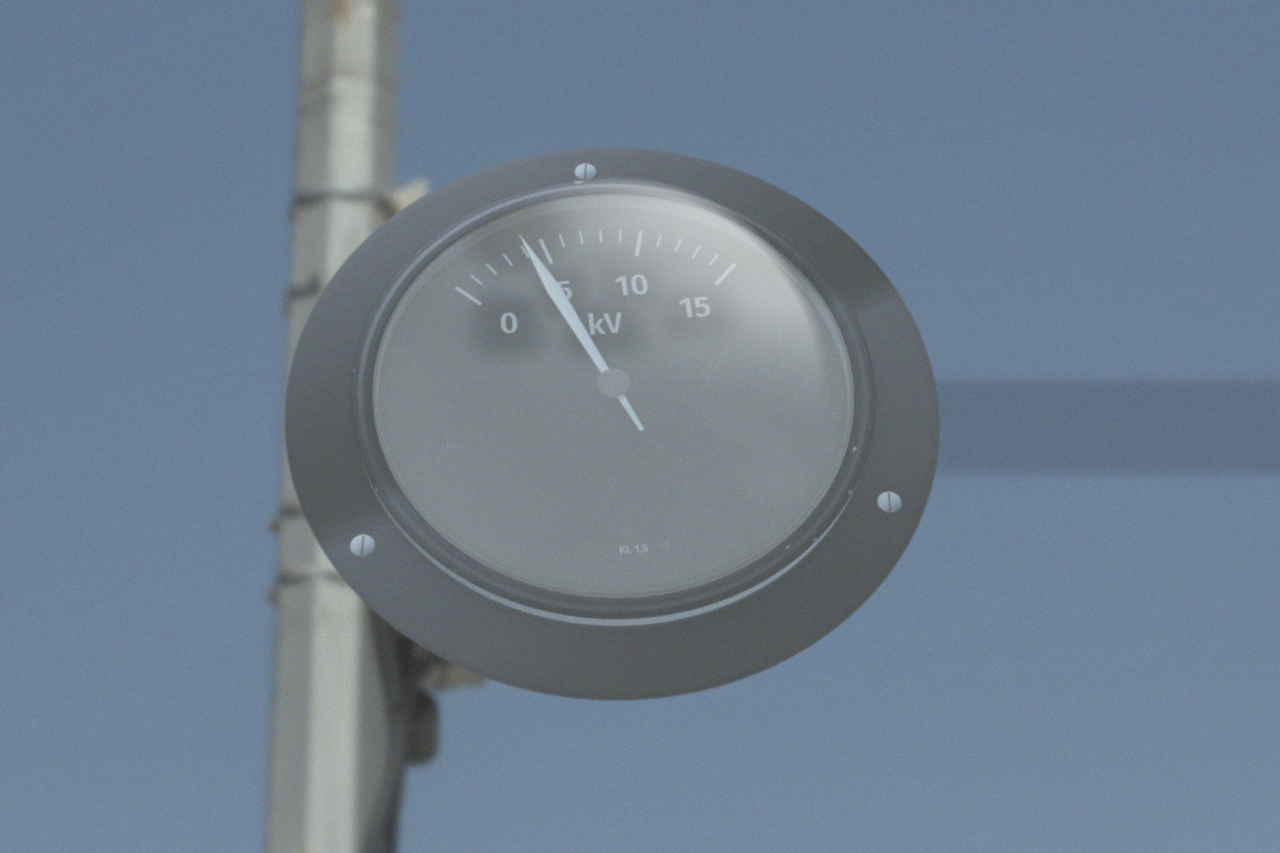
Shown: 4
